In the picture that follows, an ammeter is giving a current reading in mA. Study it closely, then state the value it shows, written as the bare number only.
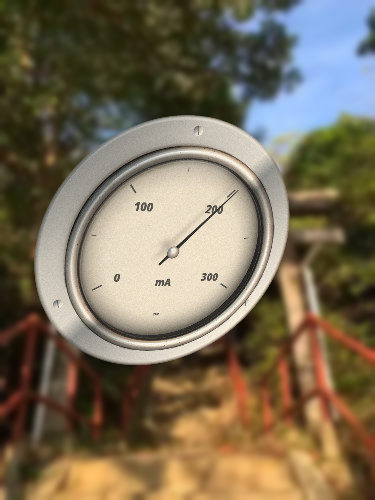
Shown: 200
